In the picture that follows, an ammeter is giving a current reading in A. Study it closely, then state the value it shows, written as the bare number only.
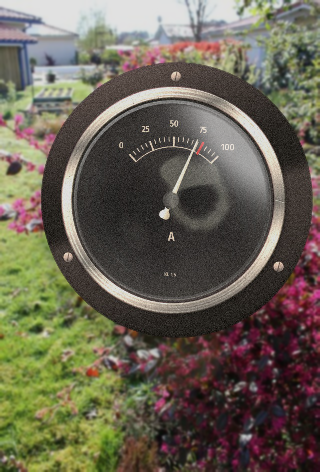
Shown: 75
